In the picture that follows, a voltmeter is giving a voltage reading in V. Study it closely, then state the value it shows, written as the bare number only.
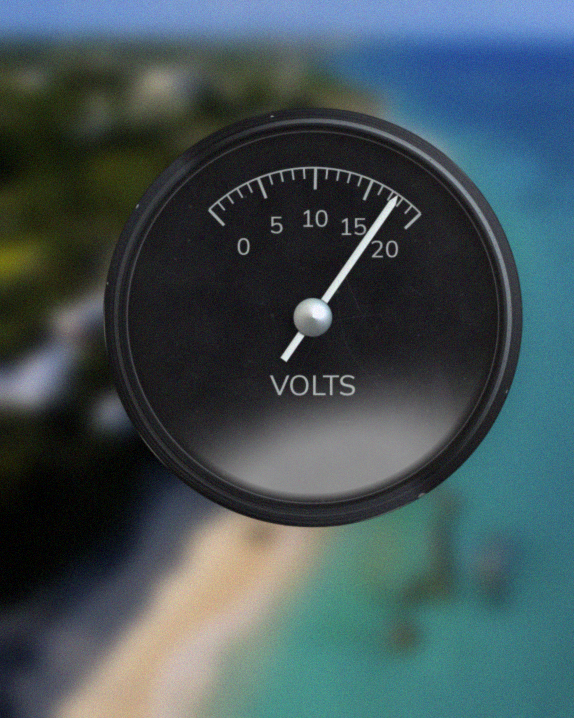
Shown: 17.5
